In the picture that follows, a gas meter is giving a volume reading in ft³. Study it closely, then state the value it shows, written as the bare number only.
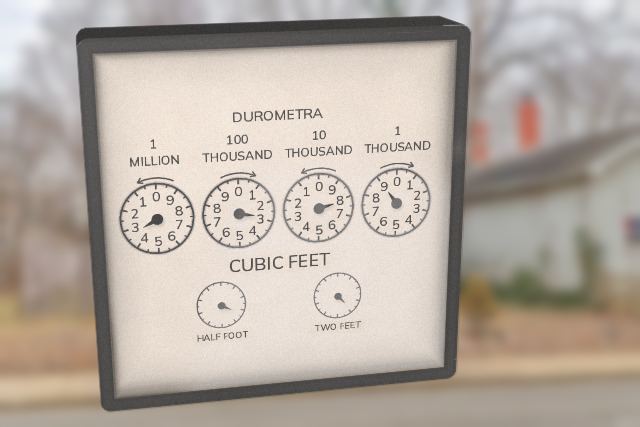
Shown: 327900
